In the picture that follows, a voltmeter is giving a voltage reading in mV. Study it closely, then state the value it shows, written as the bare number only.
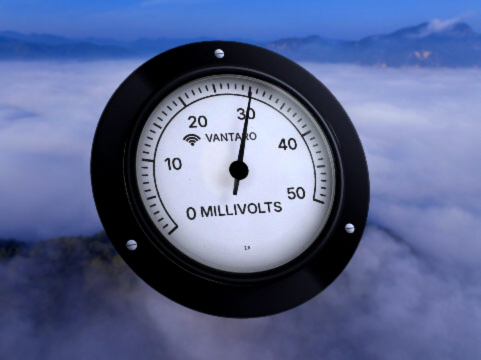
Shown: 30
